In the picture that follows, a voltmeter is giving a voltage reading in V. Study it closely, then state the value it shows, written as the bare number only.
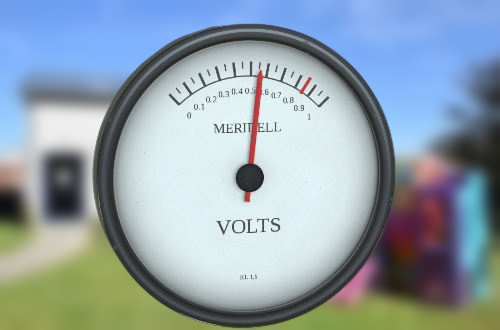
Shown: 0.55
